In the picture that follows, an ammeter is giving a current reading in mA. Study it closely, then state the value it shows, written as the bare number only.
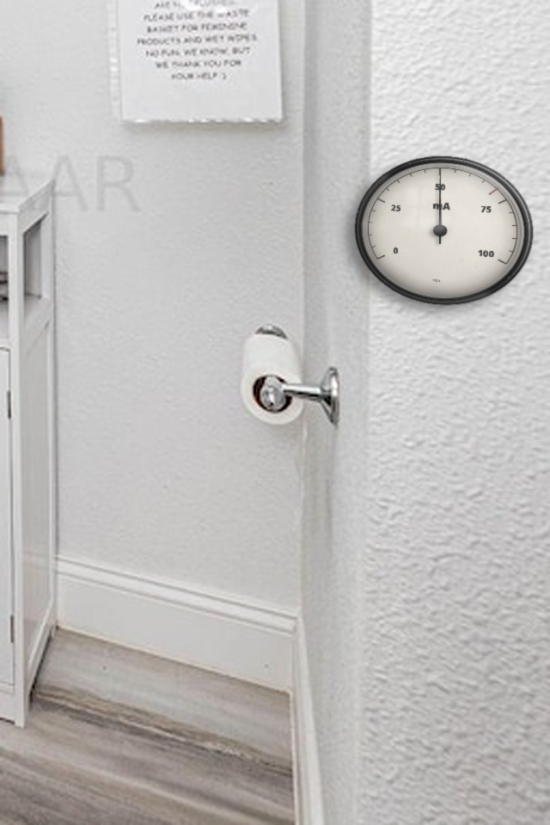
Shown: 50
